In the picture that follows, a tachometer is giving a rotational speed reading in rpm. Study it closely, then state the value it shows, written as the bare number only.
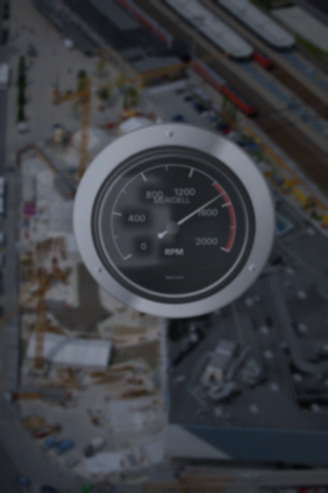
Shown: 1500
